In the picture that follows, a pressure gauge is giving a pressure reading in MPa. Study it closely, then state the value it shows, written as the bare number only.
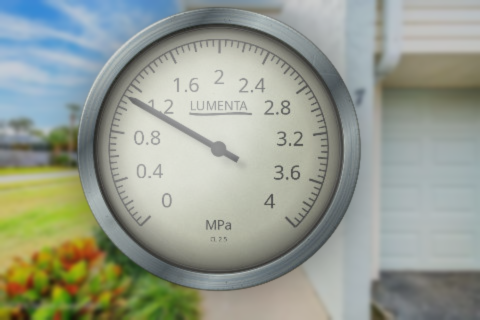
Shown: 1.1
